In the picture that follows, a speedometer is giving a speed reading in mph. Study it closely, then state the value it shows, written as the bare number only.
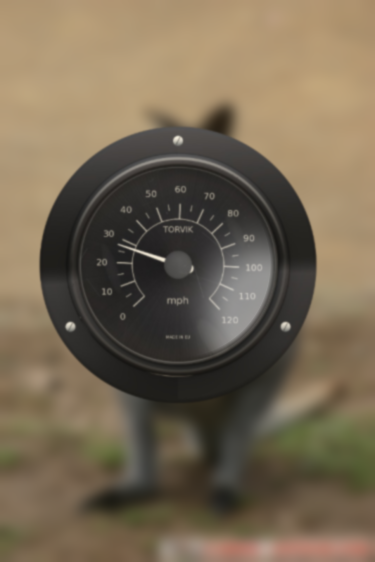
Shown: 27.5
